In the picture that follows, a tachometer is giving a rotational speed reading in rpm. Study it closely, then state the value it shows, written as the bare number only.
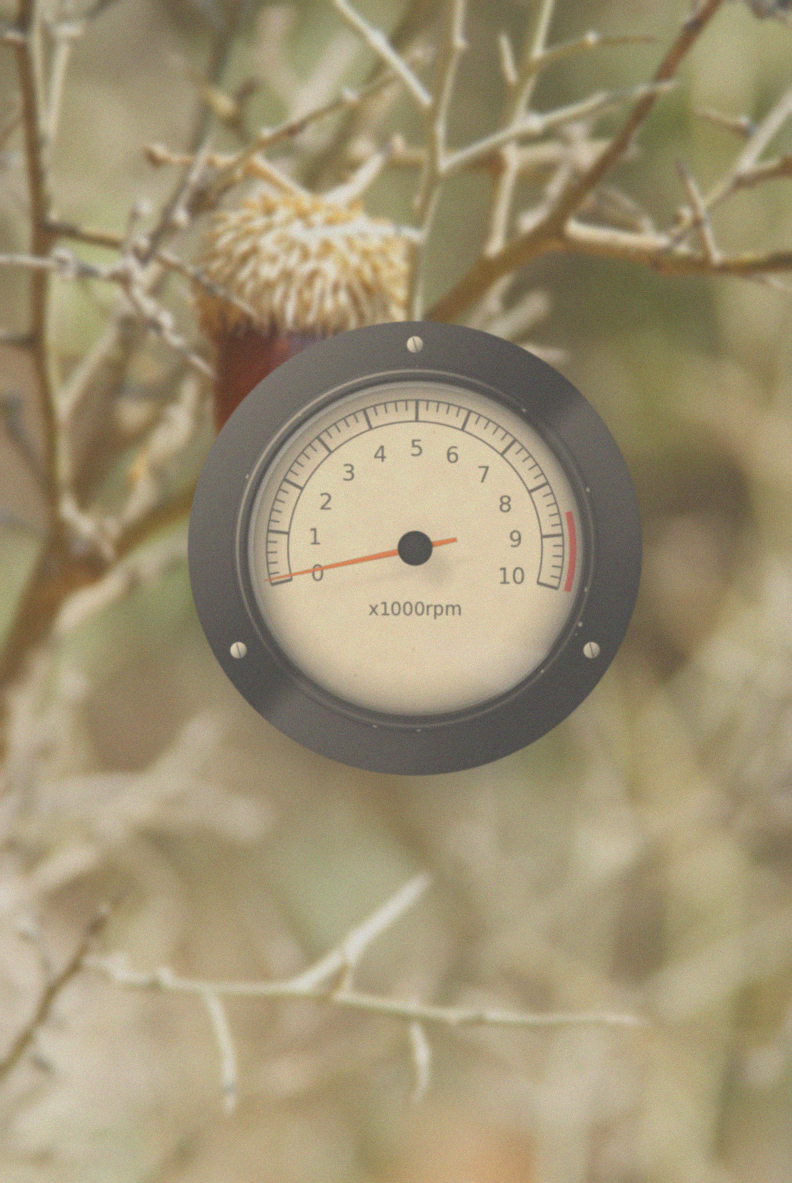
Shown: 100
